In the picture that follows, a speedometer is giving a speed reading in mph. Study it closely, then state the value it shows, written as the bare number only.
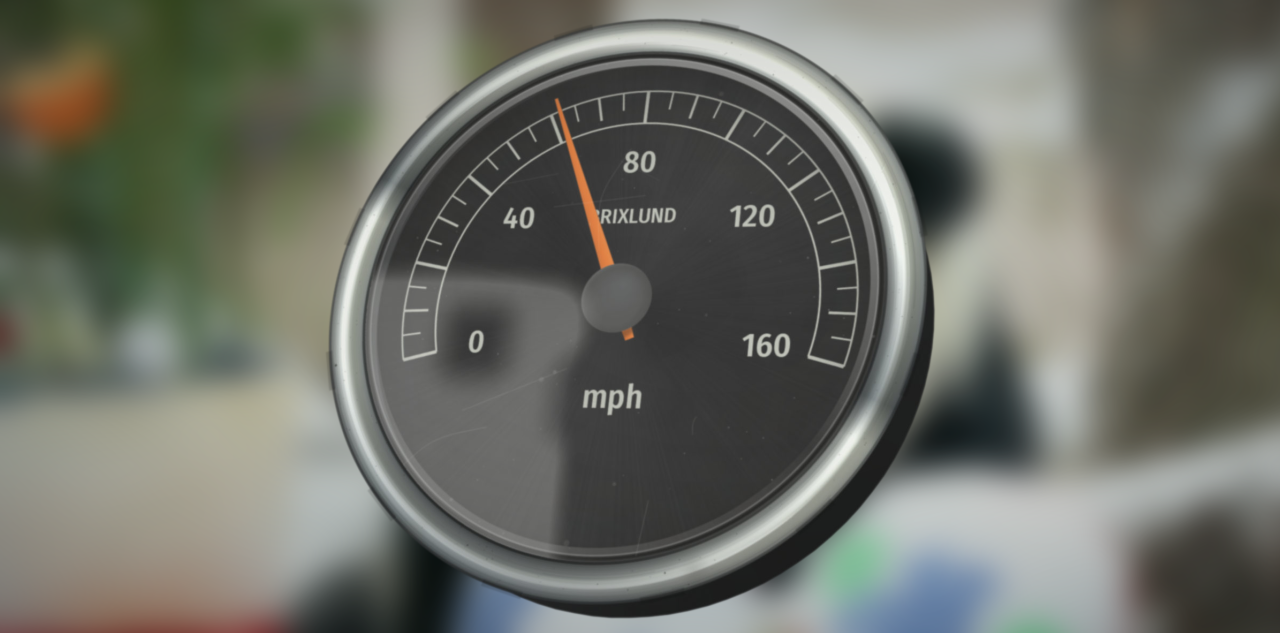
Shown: 62.5
